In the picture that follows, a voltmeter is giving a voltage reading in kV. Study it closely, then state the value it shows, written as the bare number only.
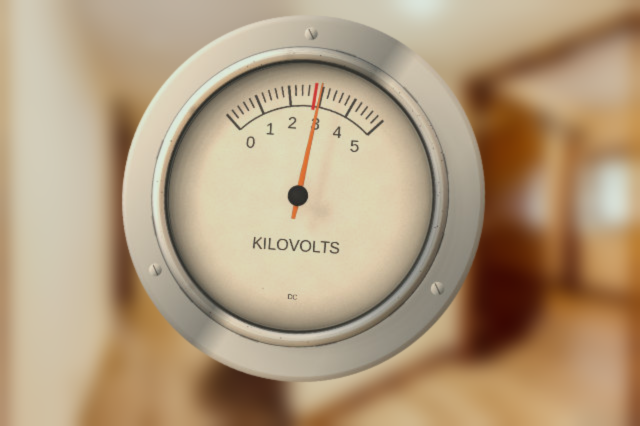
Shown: 3
